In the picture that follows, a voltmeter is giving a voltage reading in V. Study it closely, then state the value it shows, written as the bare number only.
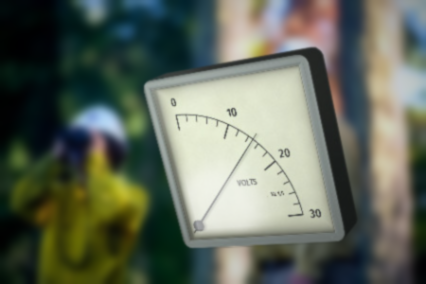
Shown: 15
